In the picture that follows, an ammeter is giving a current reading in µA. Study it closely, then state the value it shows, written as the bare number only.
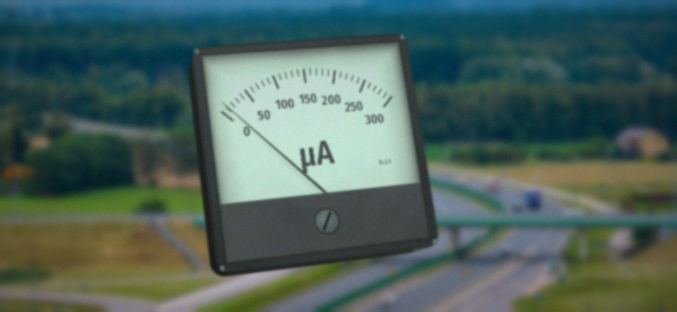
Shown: 10
